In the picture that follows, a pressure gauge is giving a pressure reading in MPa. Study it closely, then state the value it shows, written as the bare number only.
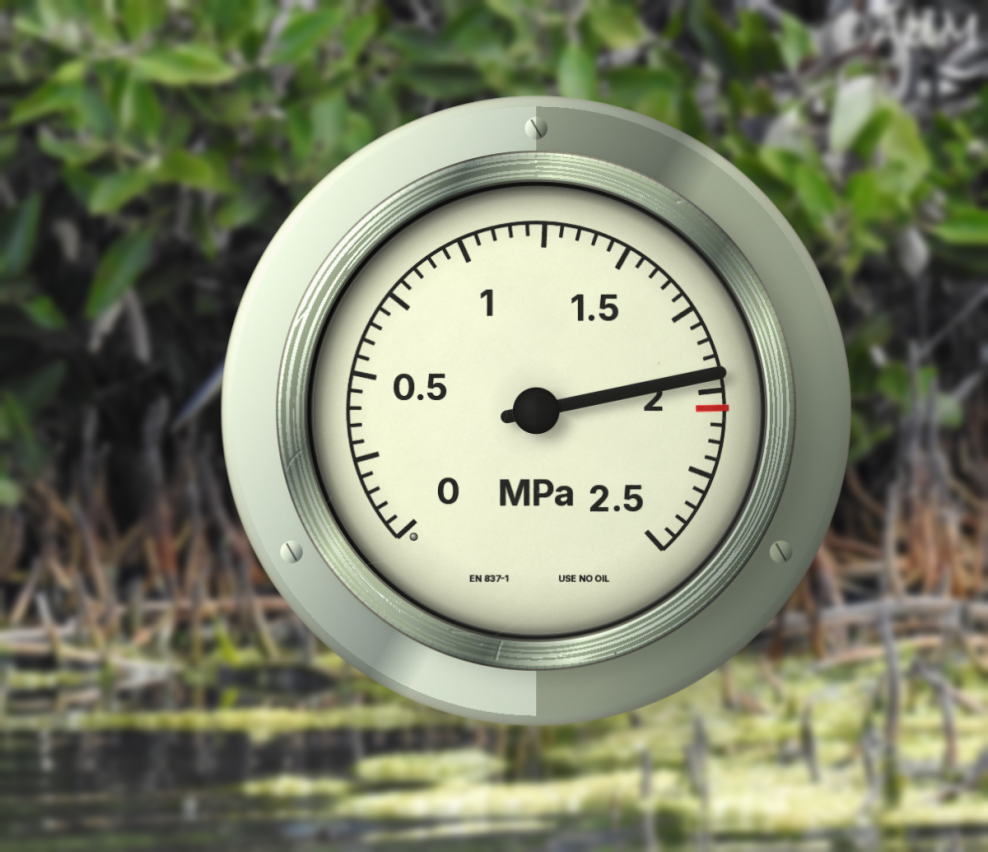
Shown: 1.95
